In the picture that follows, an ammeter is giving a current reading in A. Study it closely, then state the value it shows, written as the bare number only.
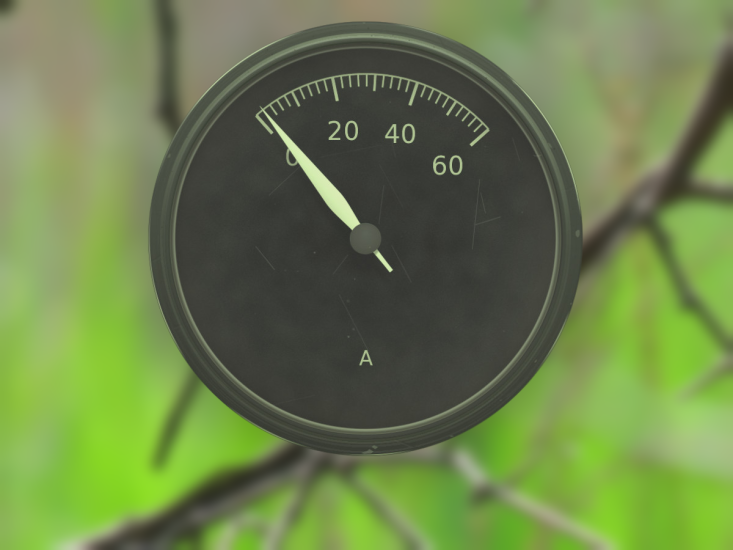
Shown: 2
